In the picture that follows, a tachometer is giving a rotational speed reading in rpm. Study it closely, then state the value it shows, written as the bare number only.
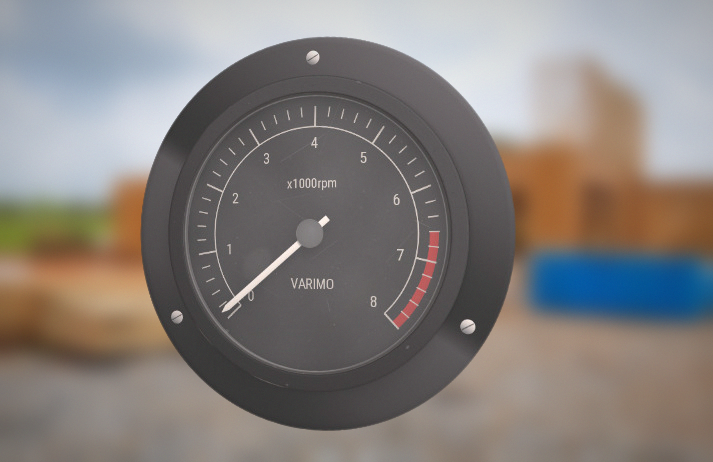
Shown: 100
